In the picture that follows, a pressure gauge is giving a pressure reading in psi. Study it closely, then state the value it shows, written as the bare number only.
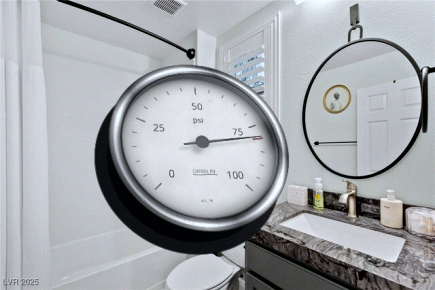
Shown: 80
